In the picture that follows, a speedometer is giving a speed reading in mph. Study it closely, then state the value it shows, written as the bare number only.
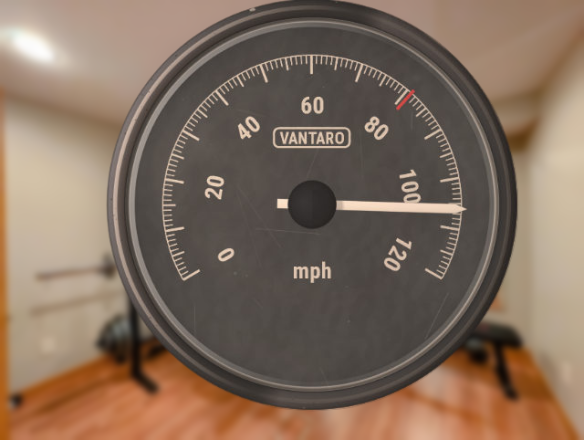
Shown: 106
